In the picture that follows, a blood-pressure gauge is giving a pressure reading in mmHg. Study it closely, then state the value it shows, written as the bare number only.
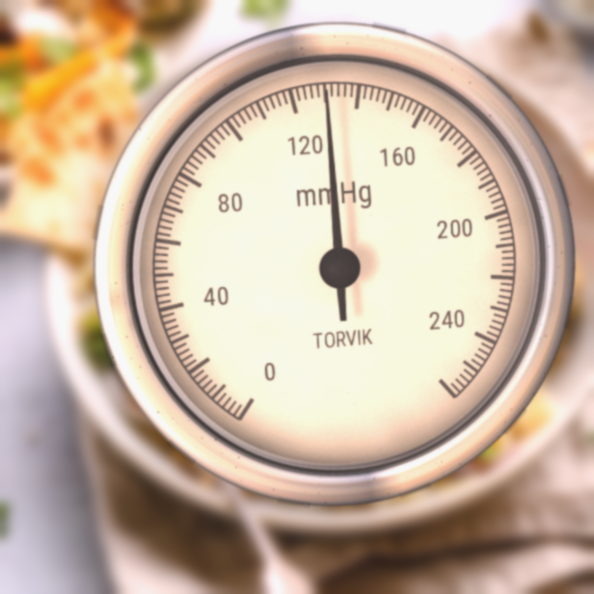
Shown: 130
